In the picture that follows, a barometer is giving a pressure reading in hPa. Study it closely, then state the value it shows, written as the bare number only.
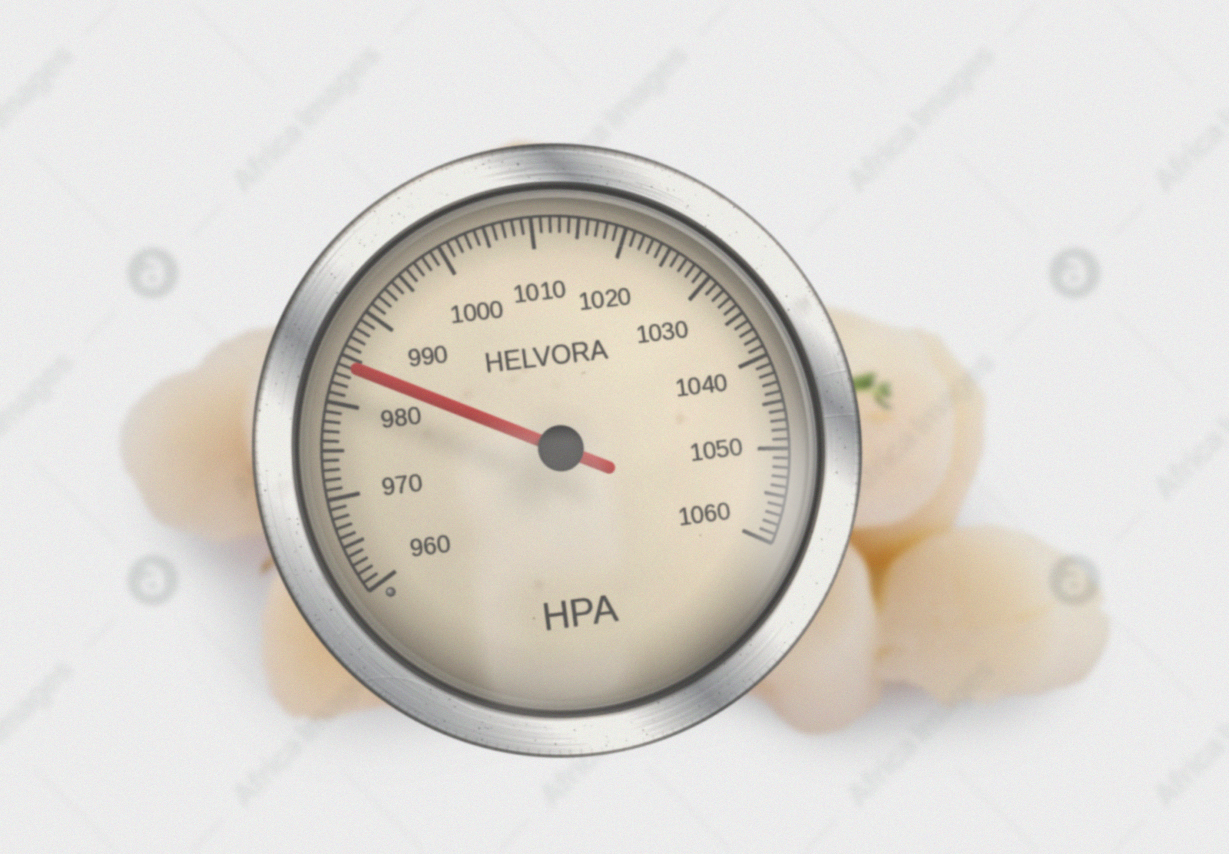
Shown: 984
